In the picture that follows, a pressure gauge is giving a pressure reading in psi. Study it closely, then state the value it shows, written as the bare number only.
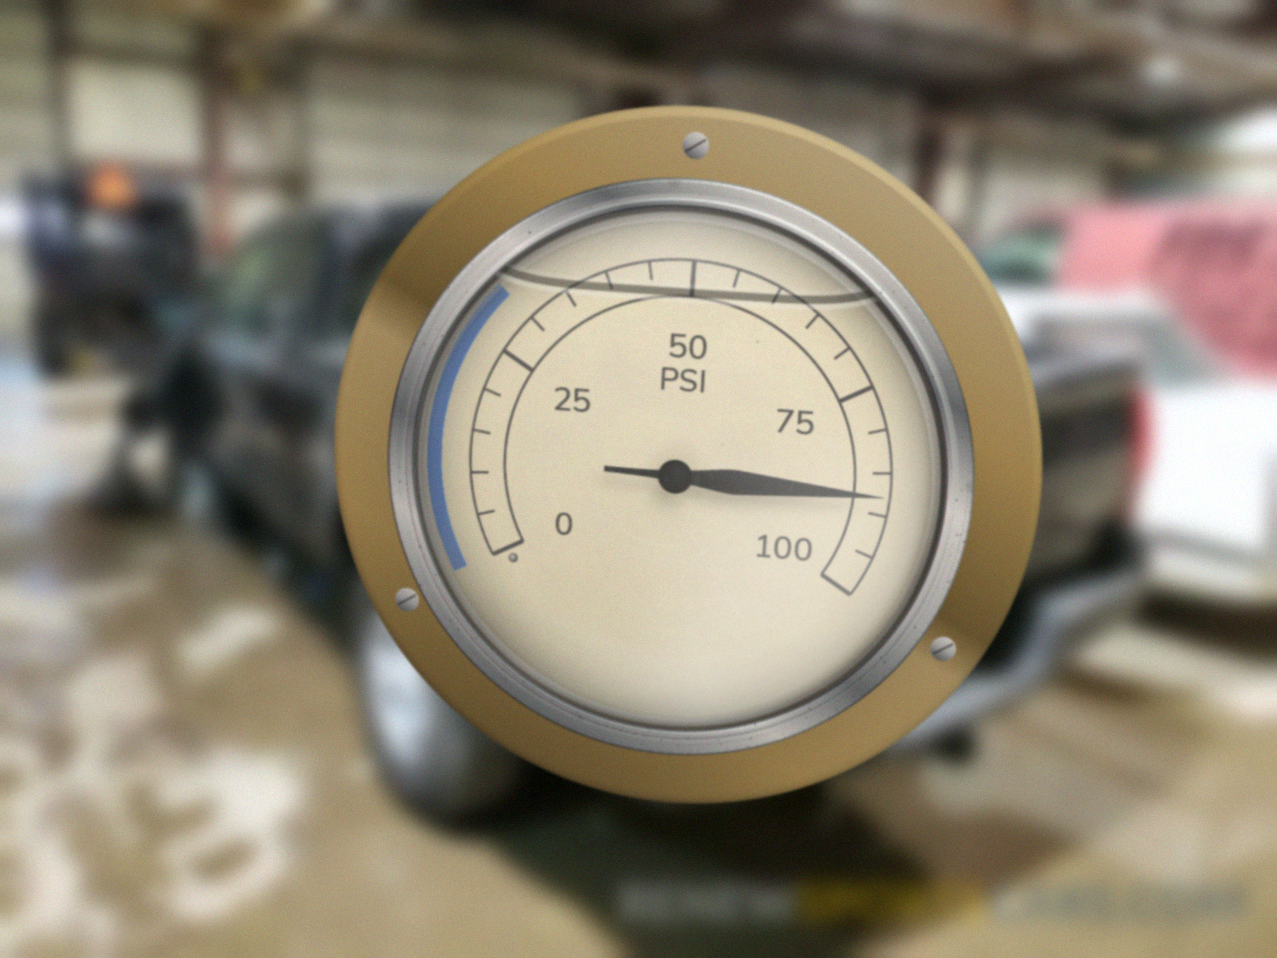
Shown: 87.5
